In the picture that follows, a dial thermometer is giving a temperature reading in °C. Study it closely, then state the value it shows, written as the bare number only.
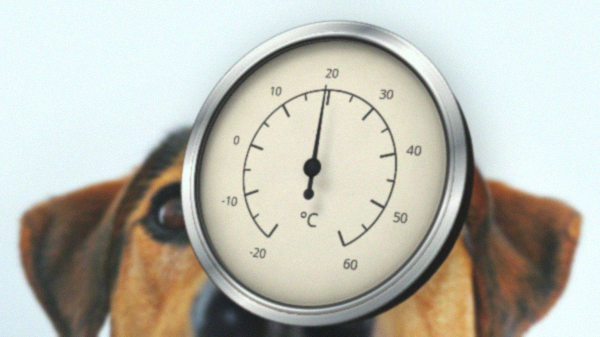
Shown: 20
